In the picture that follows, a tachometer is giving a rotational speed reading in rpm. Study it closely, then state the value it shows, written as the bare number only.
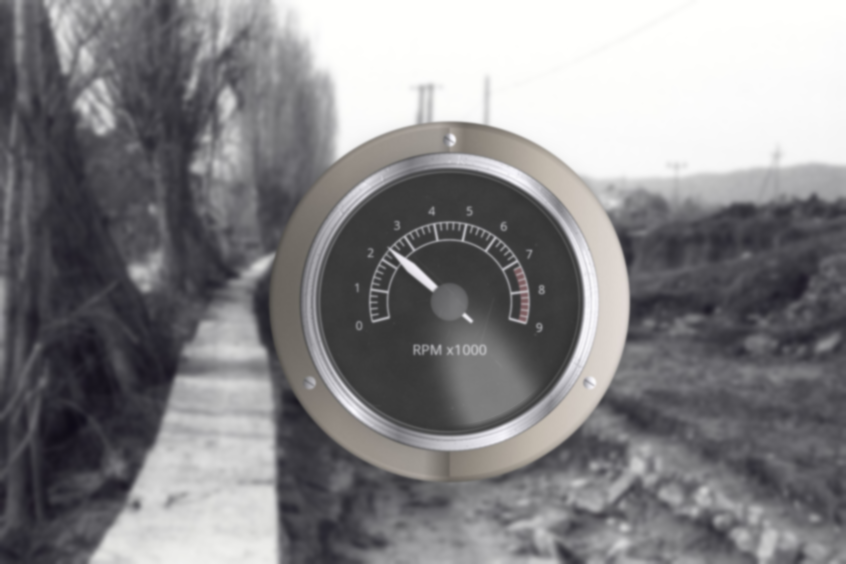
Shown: 2400
